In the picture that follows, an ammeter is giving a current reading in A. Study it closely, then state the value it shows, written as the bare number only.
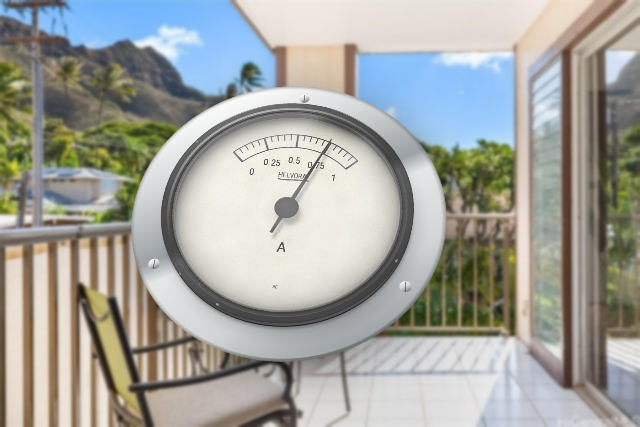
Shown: 0.75
